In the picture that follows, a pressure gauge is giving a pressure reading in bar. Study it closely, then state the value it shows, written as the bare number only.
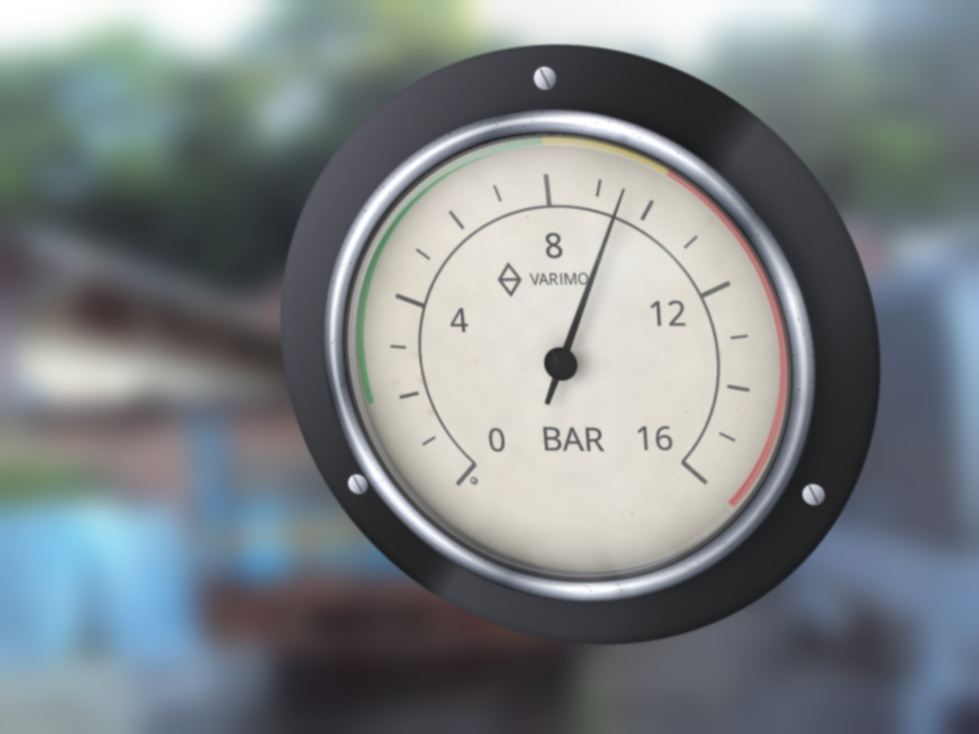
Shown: 9.5
